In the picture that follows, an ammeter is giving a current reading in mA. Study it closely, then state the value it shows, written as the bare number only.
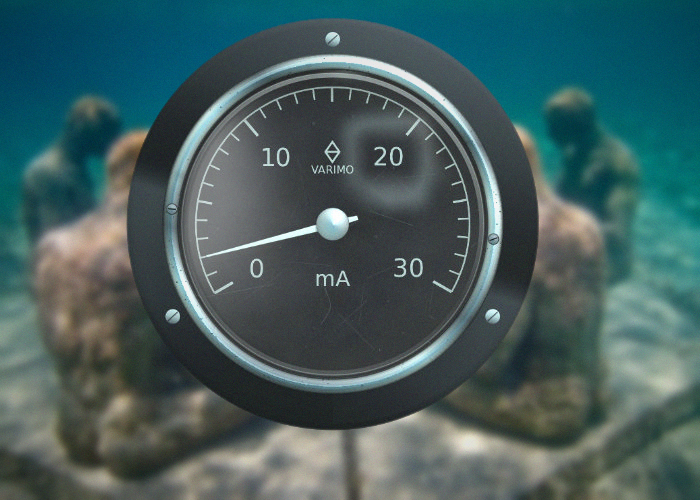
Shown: 2
